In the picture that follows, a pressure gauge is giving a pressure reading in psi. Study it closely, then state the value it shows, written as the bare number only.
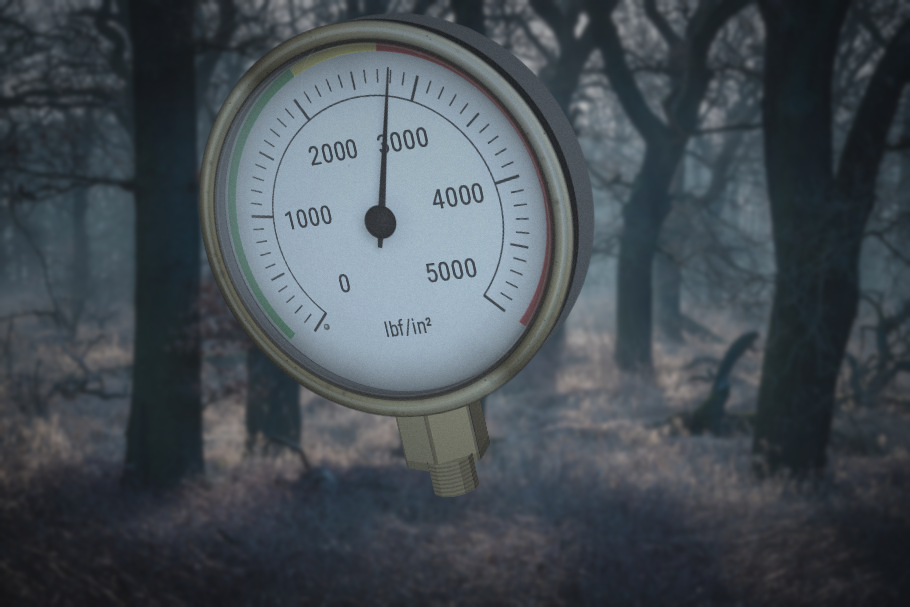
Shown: 2800
